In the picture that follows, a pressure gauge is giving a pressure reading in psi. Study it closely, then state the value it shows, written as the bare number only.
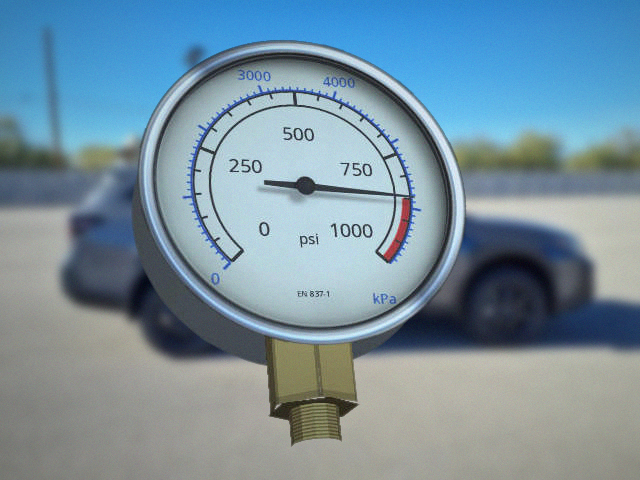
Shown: 850
